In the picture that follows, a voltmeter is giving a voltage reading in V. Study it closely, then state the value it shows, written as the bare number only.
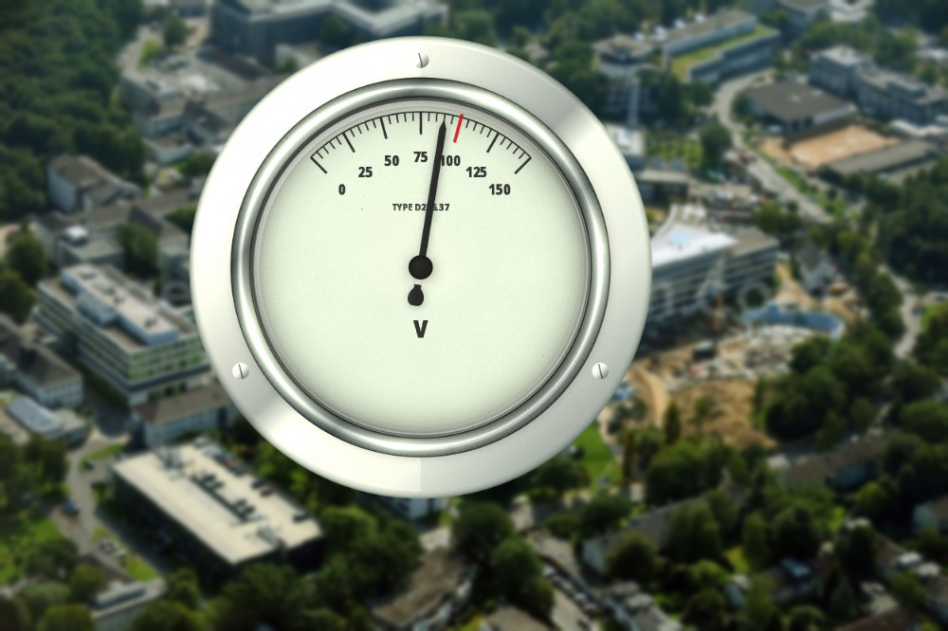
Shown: 90
